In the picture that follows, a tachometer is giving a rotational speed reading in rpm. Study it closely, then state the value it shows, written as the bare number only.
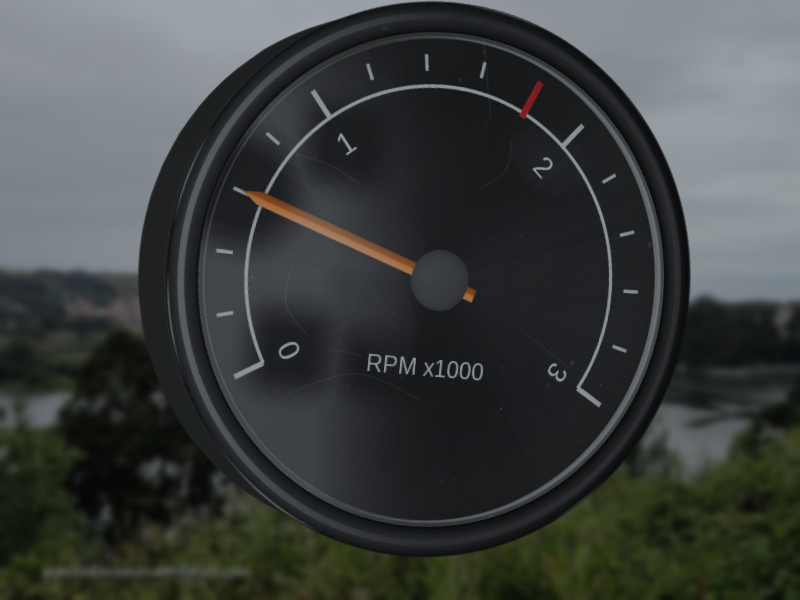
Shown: 600
